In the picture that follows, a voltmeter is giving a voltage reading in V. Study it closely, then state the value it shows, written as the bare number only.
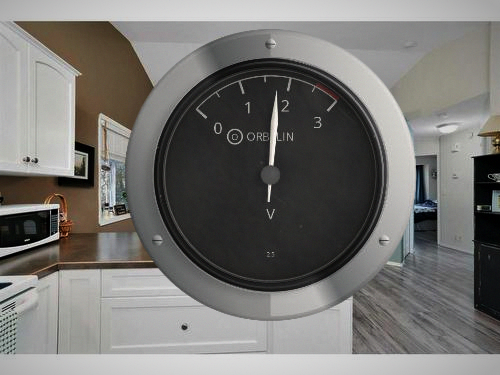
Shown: 1.75
